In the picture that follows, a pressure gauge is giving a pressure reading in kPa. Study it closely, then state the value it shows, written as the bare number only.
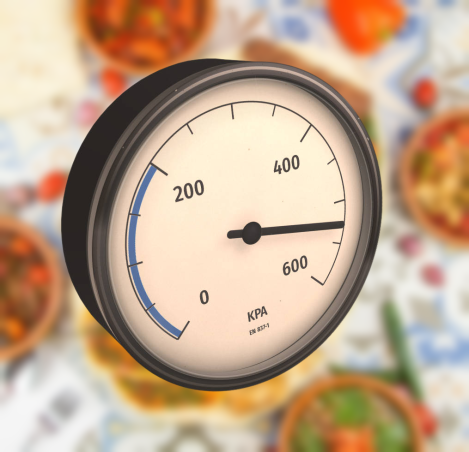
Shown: 525
